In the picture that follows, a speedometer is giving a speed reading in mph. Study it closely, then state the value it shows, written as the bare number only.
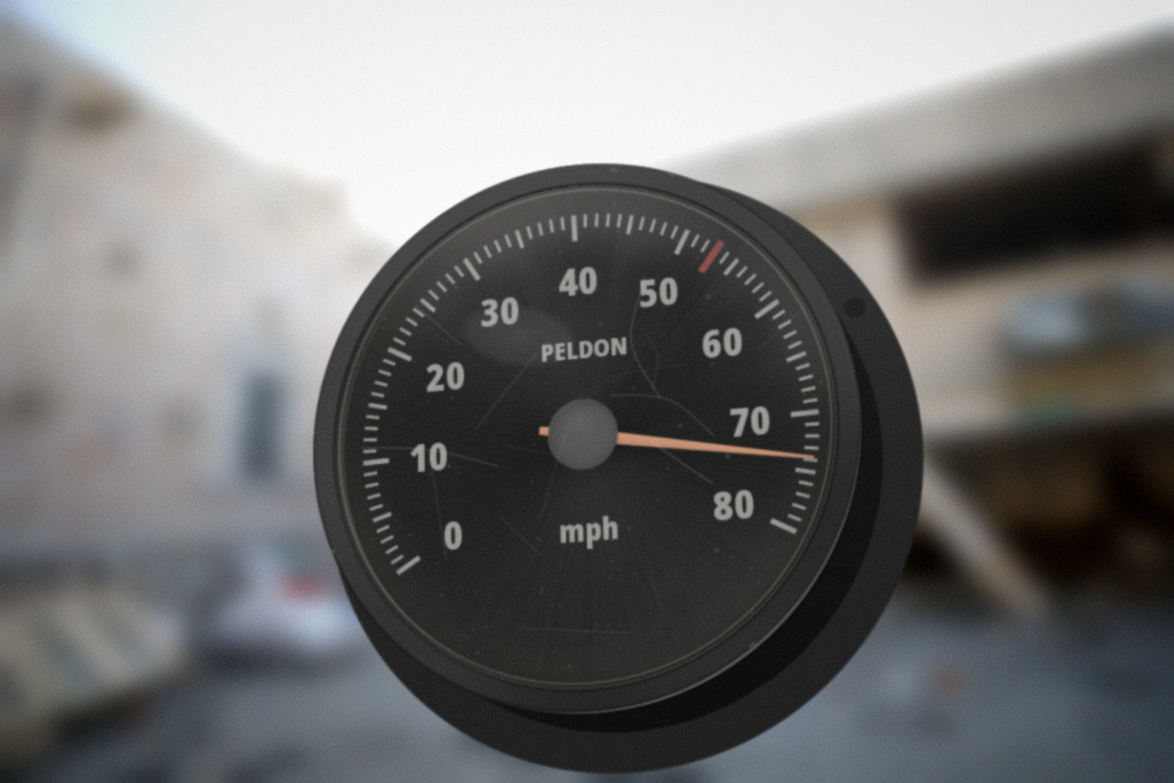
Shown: 74
